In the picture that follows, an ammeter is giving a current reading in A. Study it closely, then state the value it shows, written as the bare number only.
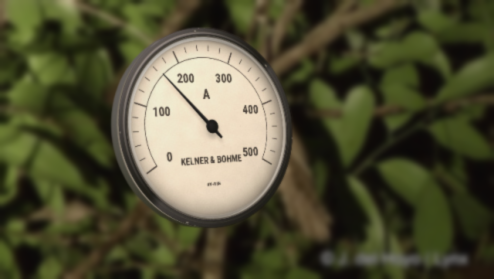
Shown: 160
